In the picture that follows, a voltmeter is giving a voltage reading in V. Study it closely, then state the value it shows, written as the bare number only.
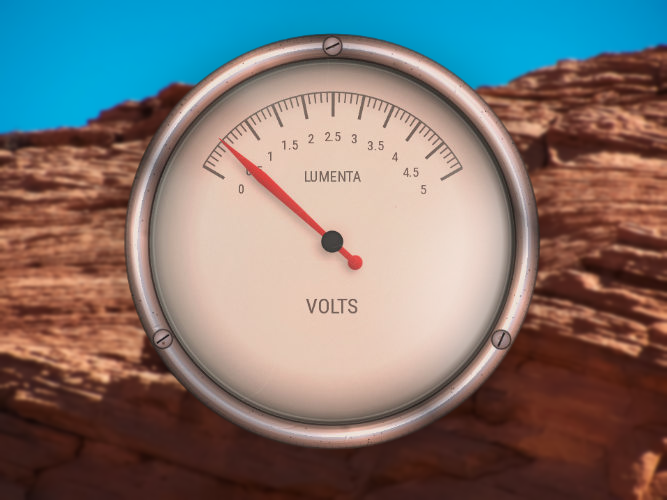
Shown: 0.5
